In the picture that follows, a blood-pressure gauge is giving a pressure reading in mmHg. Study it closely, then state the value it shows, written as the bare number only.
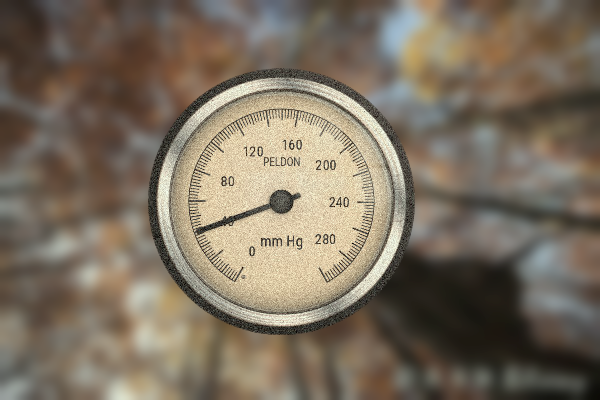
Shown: 40
